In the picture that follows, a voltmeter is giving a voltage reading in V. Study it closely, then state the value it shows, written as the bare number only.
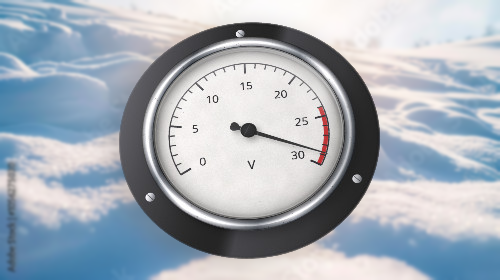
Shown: 29
